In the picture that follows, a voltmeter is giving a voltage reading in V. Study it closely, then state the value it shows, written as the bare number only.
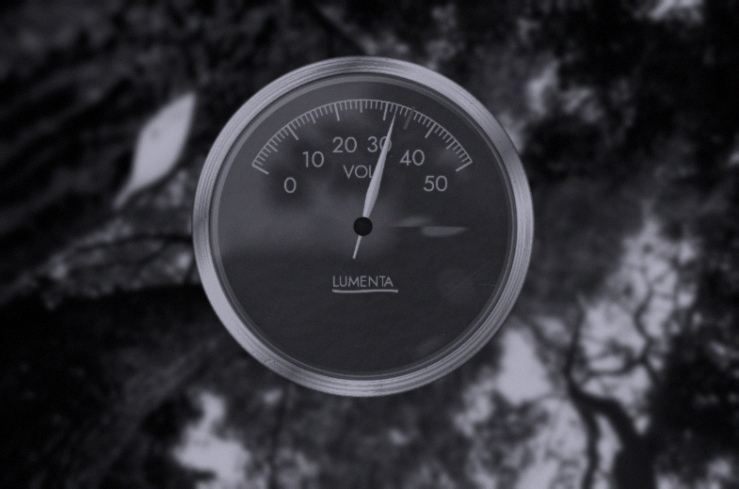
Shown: 32
